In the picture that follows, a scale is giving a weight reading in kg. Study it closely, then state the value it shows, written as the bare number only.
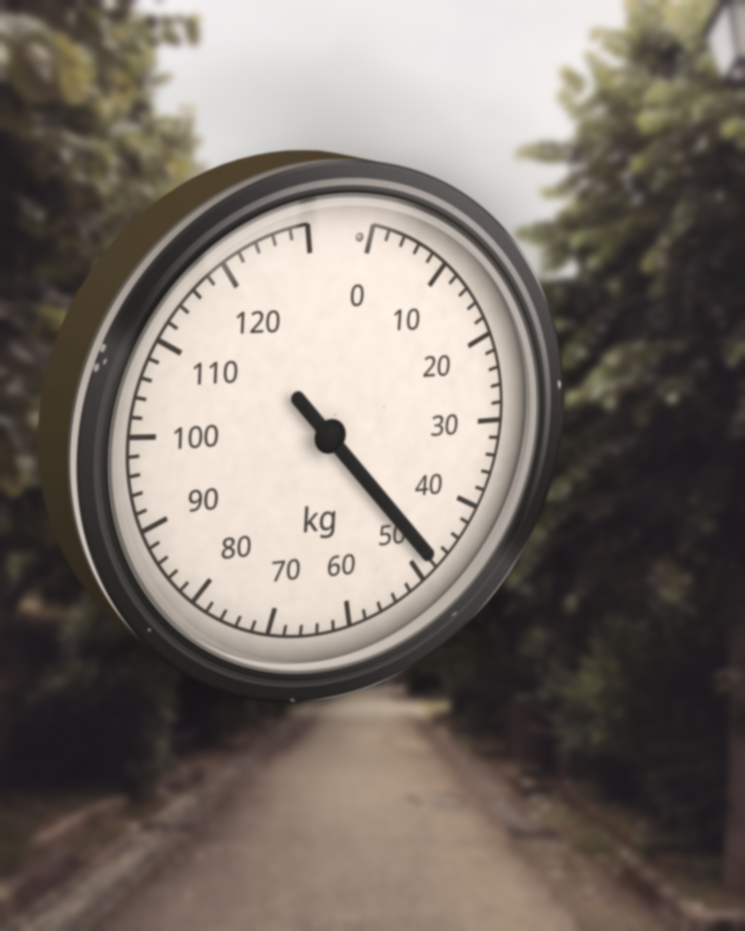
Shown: 48
